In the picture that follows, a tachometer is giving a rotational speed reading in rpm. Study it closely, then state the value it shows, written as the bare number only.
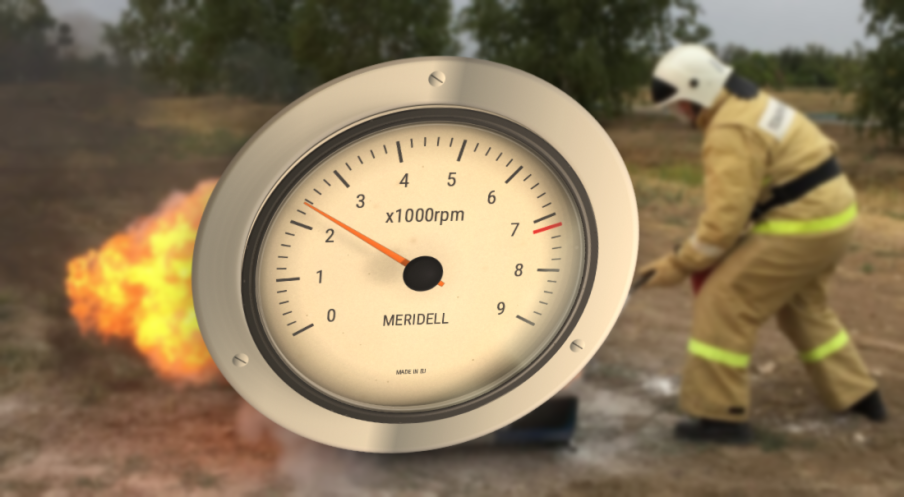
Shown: 2400
